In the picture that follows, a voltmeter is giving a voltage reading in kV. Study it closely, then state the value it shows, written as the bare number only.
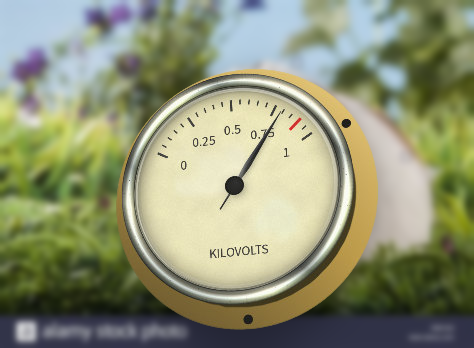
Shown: 0.8
